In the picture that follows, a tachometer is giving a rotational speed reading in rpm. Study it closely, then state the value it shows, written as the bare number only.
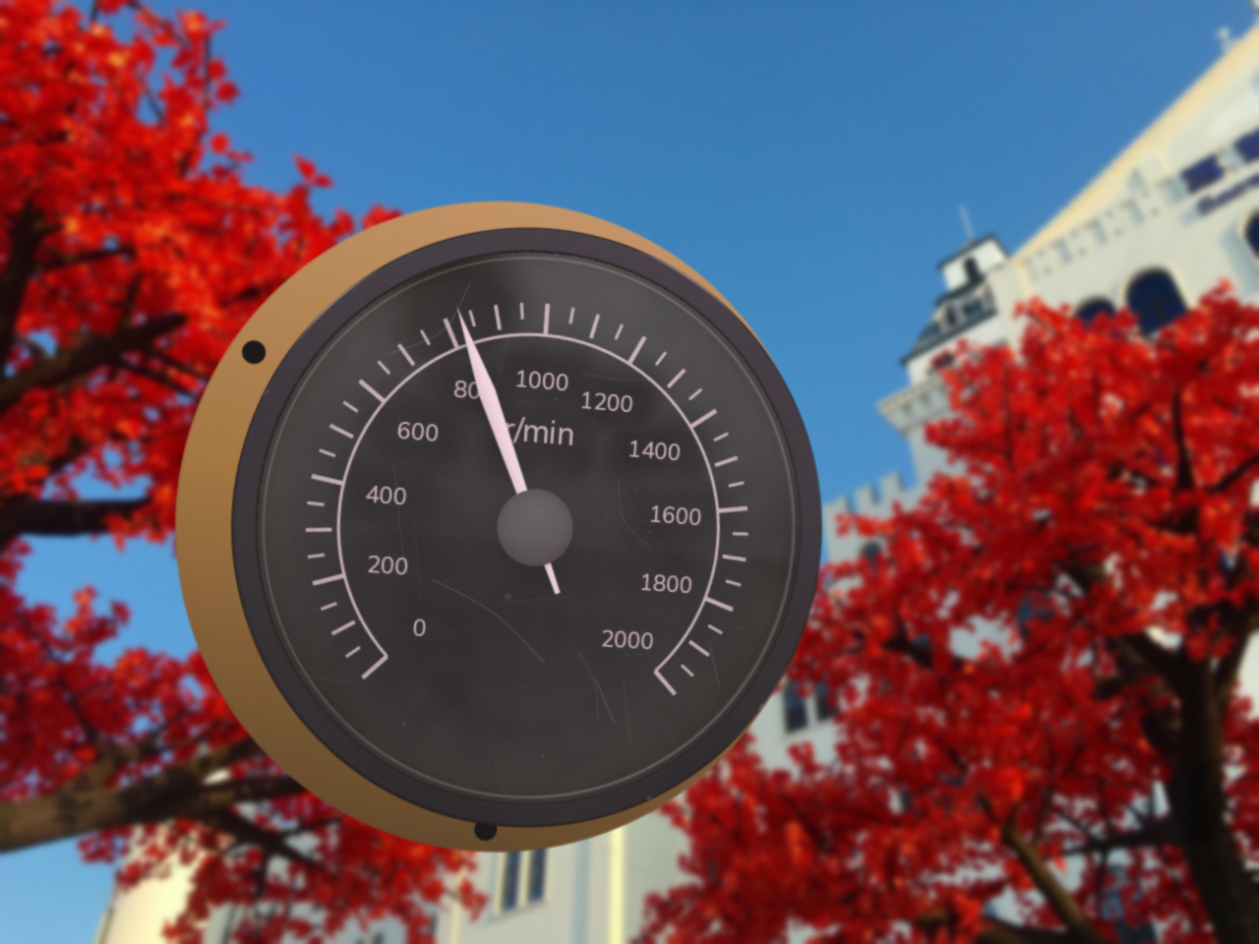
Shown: 825
